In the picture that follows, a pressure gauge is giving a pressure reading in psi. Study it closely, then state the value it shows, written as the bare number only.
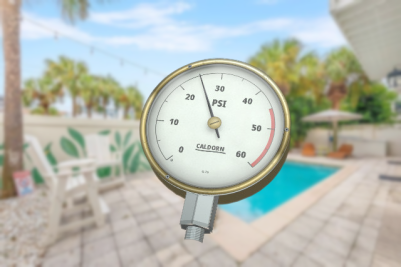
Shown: 25
